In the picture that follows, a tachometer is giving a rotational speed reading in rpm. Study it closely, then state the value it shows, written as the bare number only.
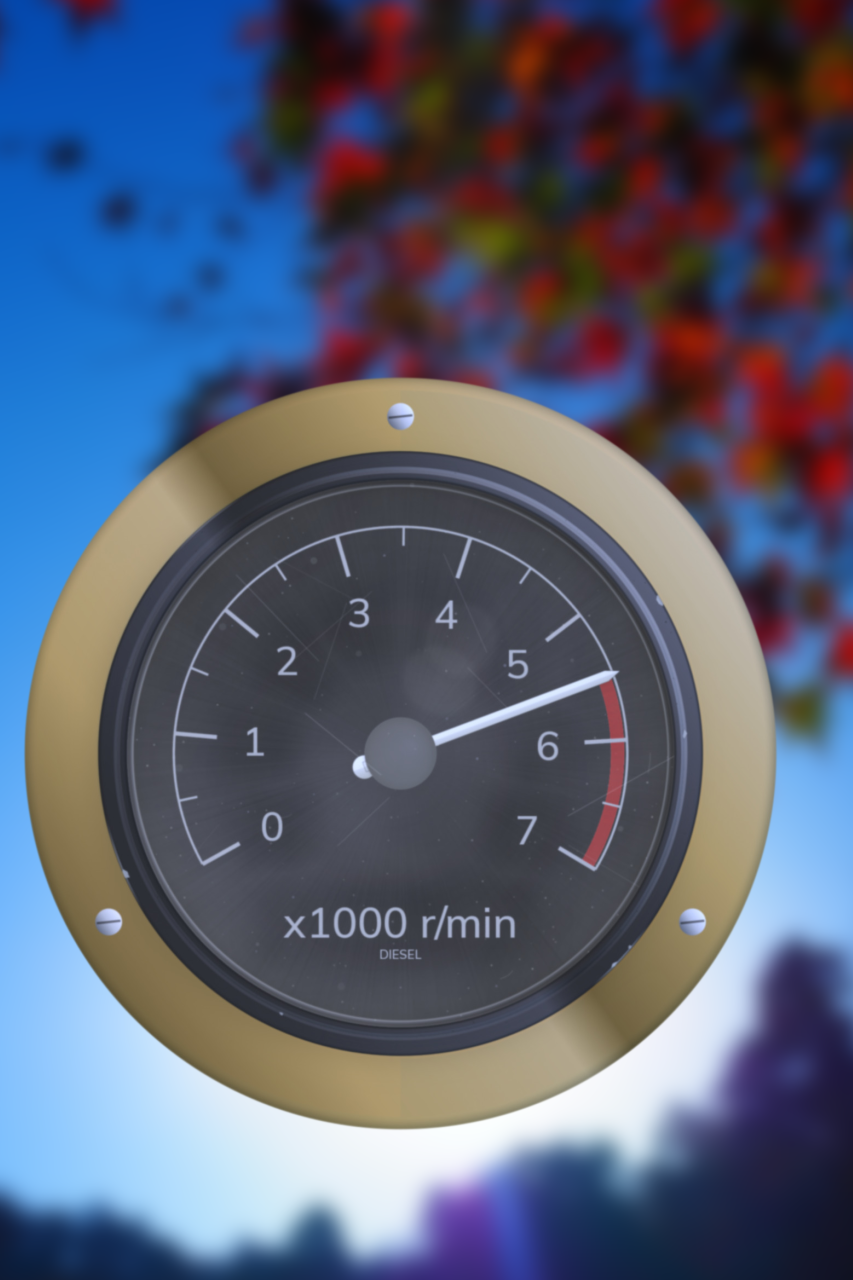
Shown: 5500
